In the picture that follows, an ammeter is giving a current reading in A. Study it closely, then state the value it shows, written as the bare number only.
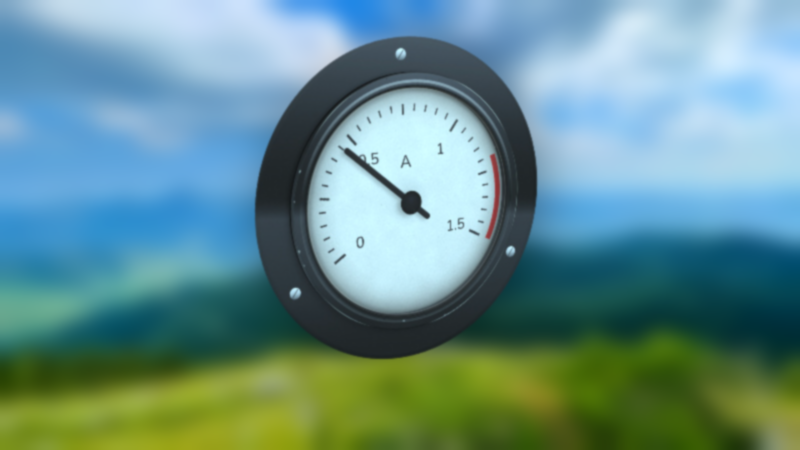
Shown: 0.45
